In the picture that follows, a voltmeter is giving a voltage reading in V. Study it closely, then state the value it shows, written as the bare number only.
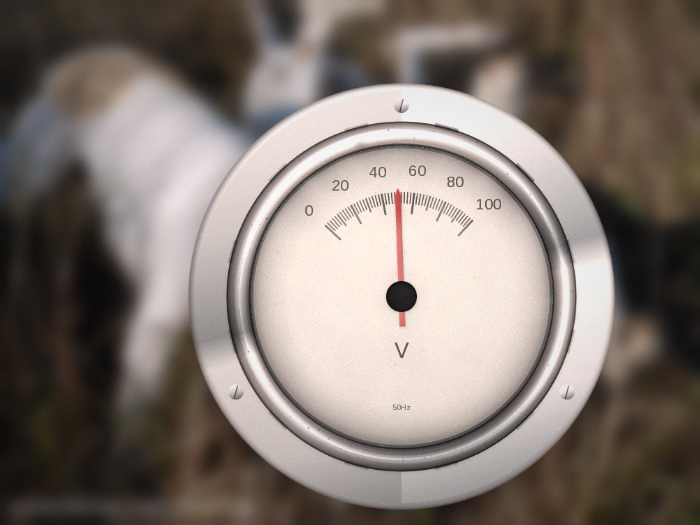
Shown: 50
